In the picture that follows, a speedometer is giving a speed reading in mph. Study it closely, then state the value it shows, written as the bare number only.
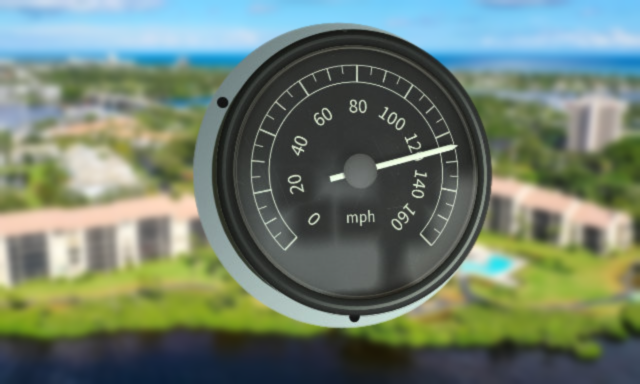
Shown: 125
